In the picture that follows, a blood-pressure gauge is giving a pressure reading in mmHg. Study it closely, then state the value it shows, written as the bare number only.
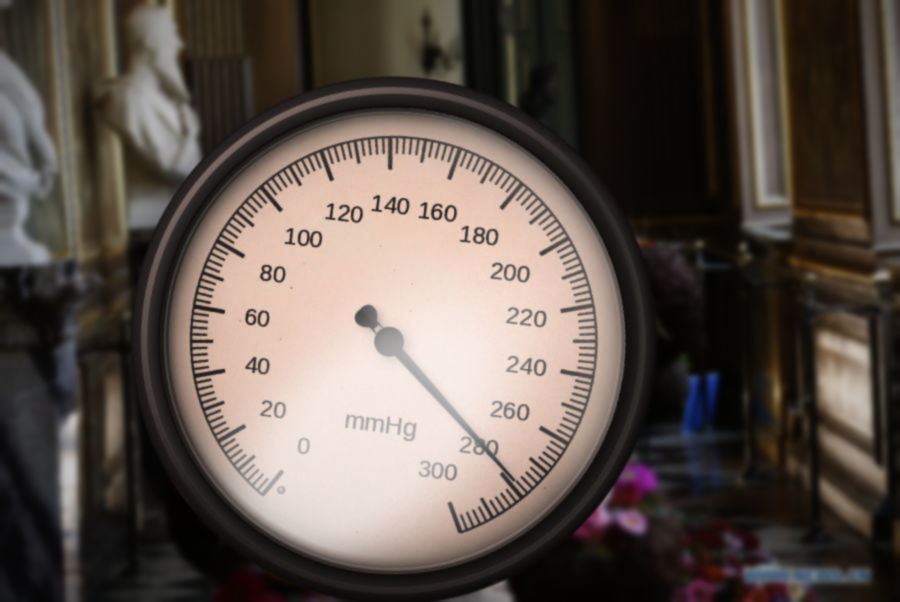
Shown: 278
